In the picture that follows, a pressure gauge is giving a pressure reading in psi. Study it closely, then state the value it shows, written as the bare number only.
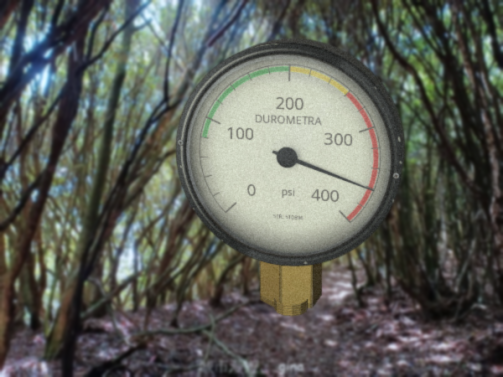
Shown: 360
